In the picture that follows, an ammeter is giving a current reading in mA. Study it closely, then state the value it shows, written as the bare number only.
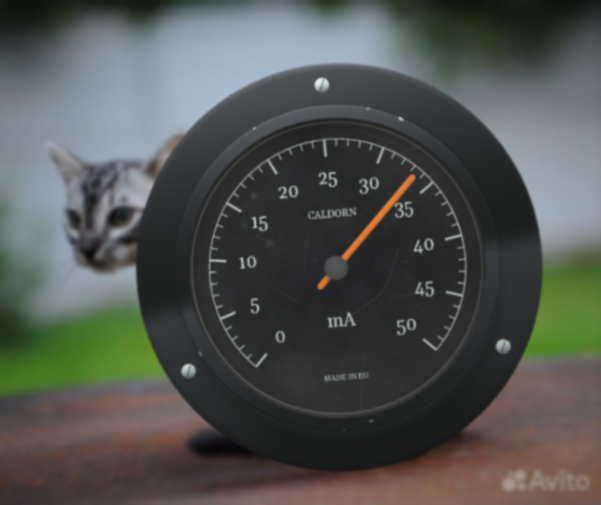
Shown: 33.5
